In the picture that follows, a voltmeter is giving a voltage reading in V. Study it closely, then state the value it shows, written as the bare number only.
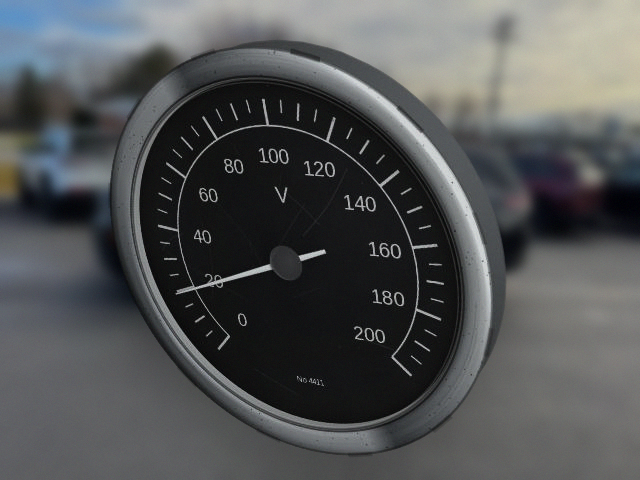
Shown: 20
